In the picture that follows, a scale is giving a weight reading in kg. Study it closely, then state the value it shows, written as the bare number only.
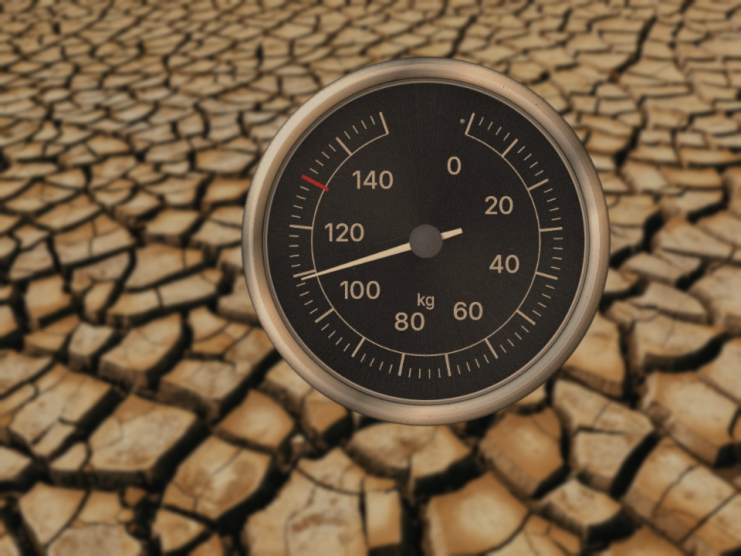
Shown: 109
